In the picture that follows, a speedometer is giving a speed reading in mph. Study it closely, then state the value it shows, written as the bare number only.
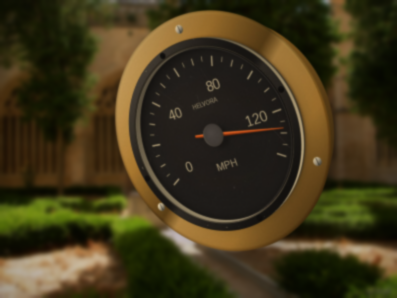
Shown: 127.5
